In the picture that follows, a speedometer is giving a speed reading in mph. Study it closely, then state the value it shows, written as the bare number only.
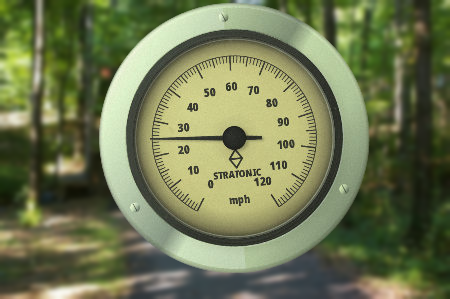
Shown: 25
